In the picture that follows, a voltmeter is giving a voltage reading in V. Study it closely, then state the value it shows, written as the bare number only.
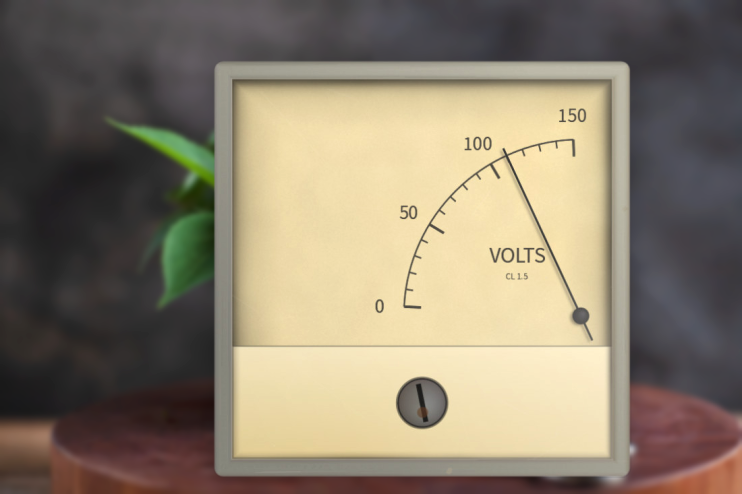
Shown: 110
